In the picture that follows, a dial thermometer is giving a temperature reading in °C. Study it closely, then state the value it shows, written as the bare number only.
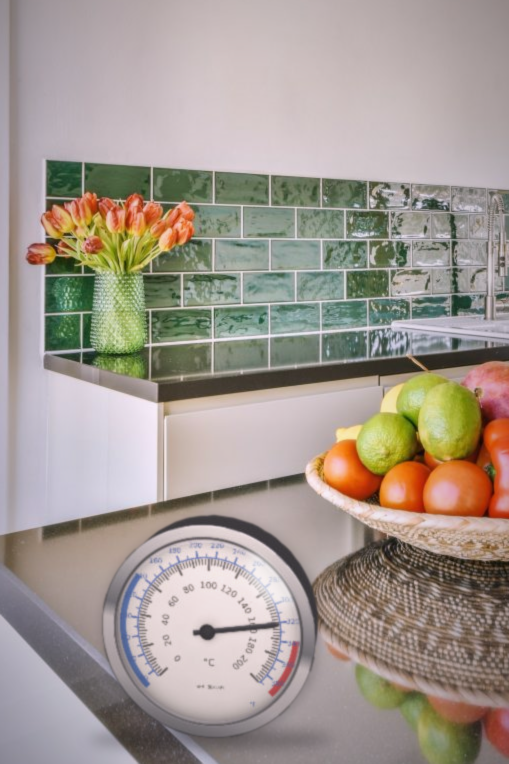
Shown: 160
